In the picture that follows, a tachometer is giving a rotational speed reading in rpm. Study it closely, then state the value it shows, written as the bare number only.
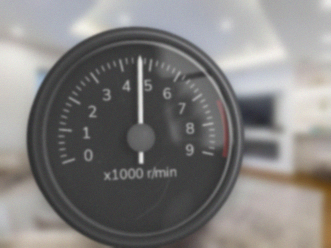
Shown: 4600
